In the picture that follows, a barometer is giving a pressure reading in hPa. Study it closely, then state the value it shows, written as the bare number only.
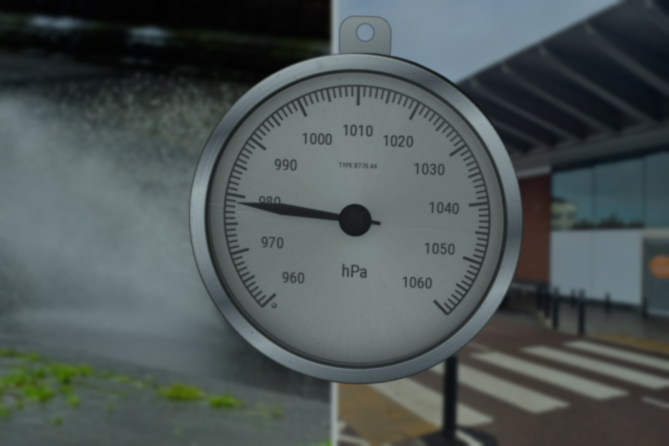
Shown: 979
